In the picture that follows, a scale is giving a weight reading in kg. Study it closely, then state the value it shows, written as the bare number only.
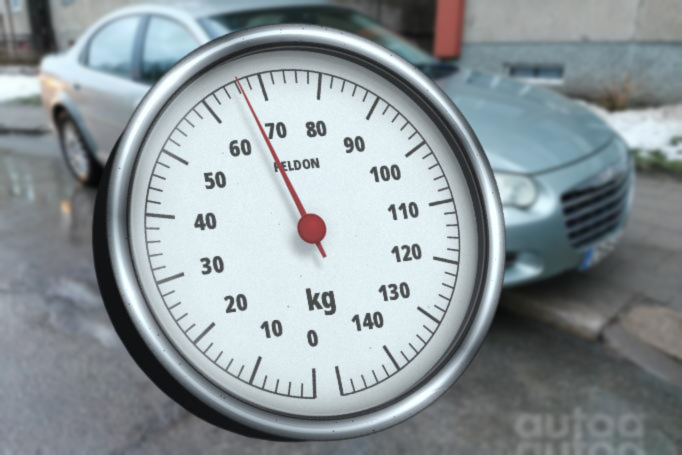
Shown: 66
